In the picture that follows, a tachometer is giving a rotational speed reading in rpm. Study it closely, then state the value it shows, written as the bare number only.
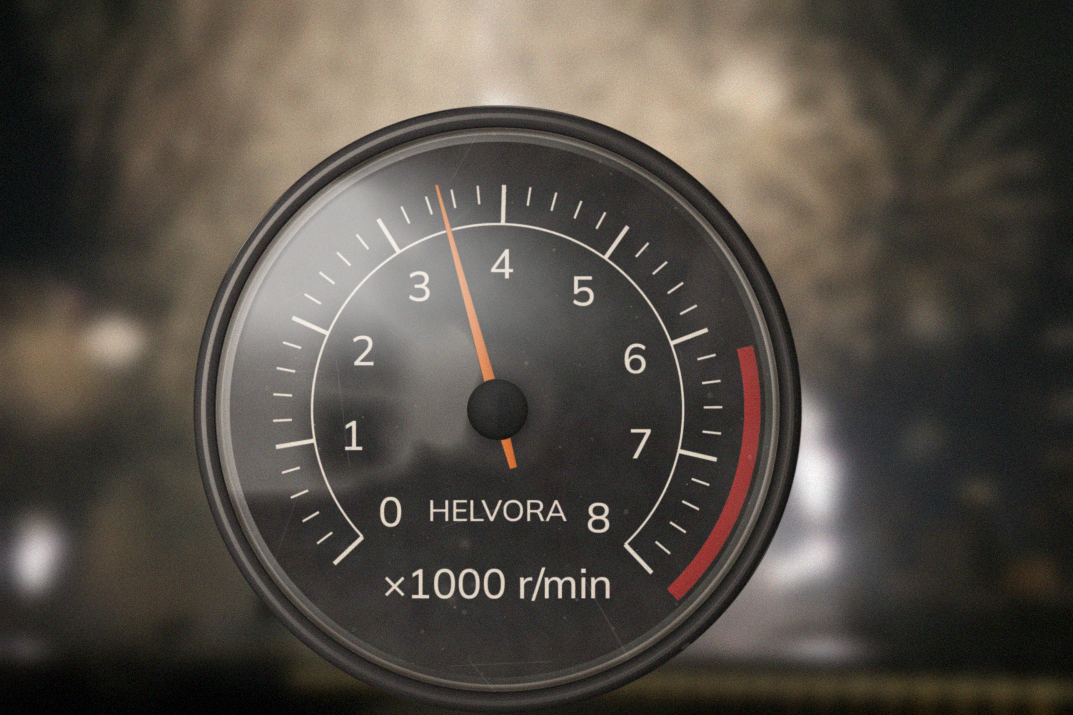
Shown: 3500
